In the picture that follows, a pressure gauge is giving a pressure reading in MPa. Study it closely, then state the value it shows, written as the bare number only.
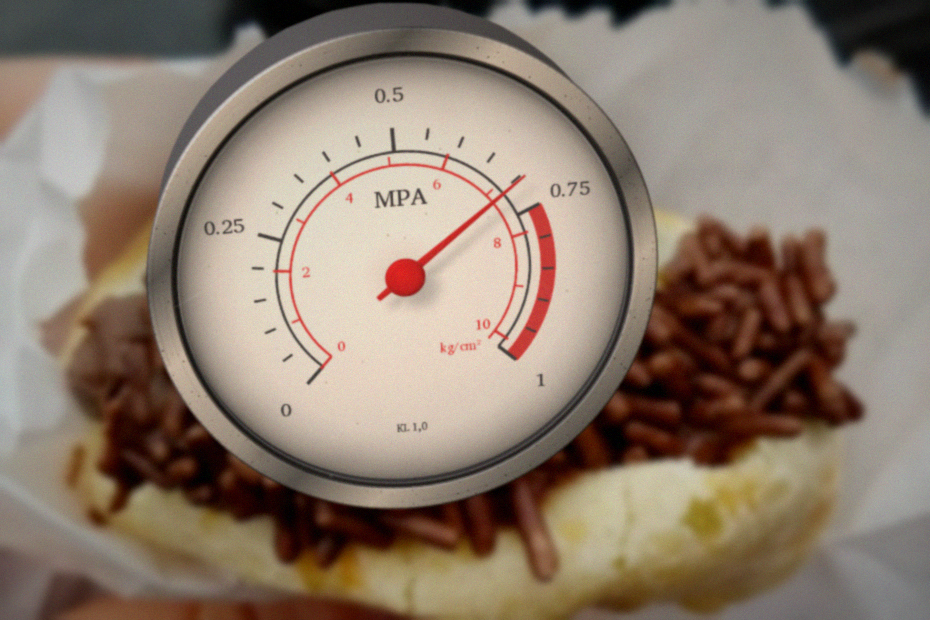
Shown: 0.7
